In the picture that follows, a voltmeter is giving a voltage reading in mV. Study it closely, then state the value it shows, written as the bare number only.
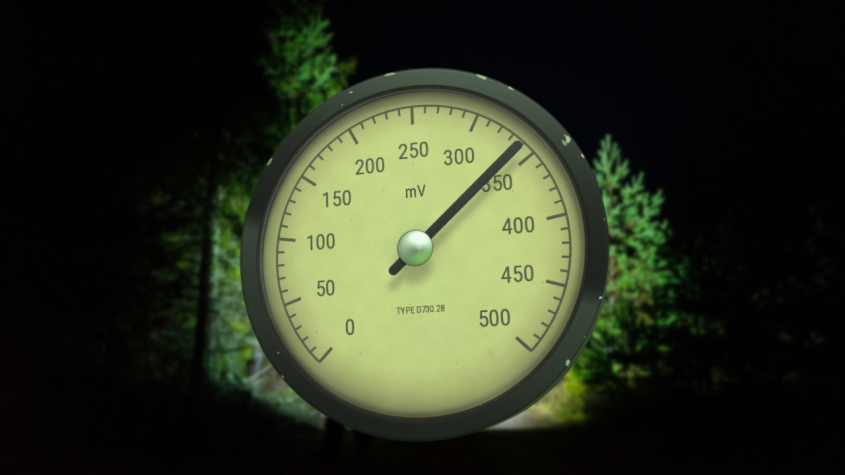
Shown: 340
